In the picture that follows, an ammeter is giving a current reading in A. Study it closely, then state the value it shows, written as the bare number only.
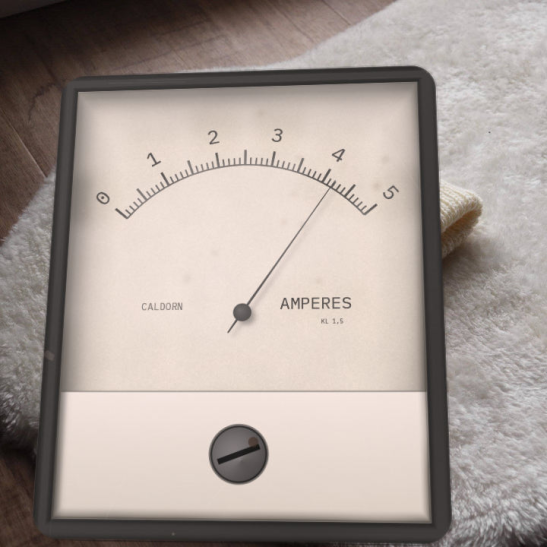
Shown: 4.2
